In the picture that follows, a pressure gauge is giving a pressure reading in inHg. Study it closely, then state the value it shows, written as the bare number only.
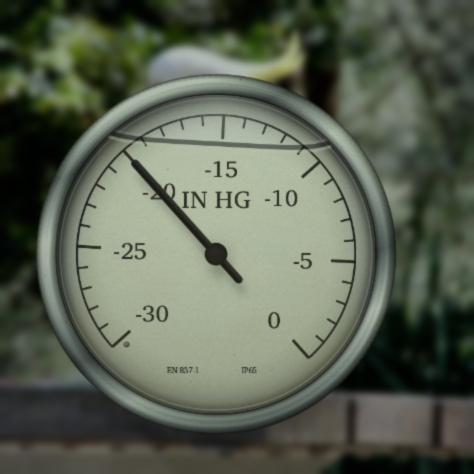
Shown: -20
